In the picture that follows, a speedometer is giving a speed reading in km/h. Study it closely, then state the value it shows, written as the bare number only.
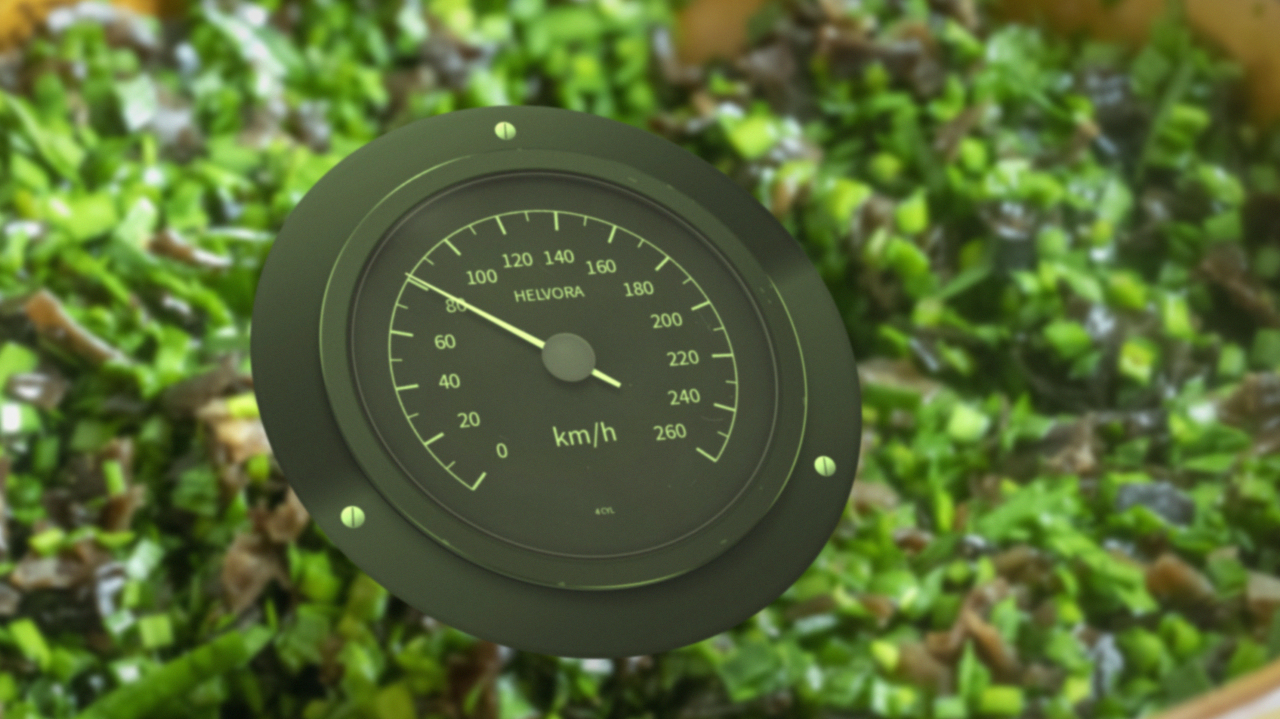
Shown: 80
